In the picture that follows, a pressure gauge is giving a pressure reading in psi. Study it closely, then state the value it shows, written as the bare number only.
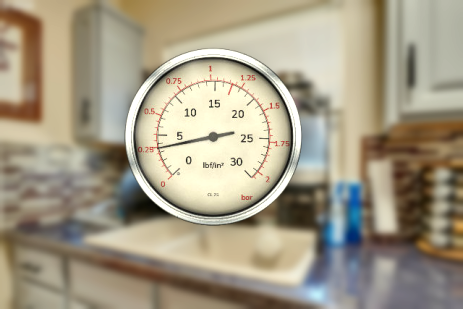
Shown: 3.5
